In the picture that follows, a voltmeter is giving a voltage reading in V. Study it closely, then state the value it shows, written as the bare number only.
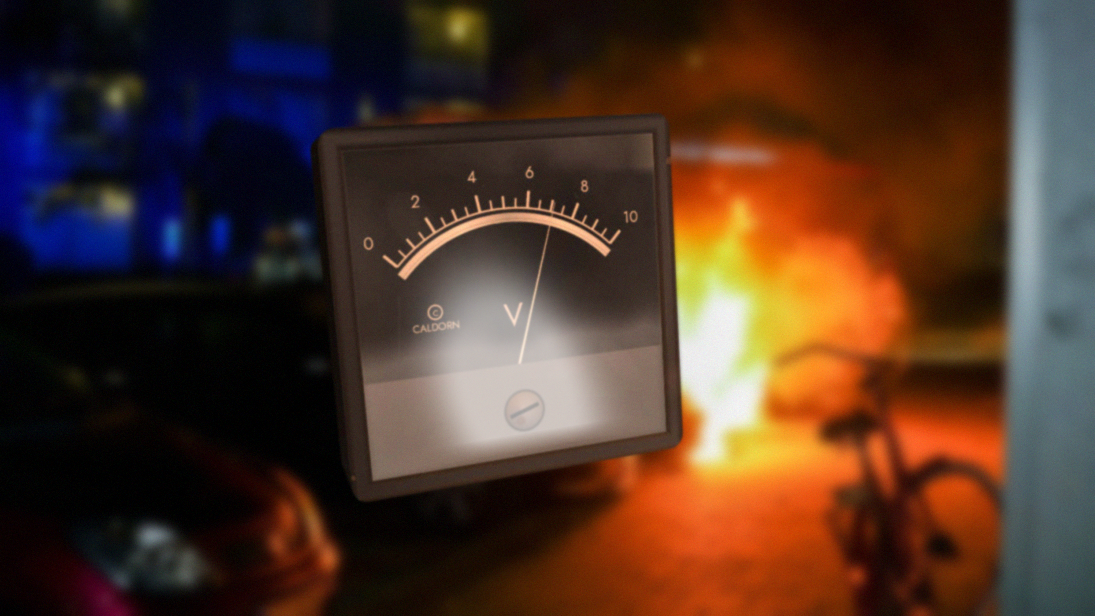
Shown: 7
